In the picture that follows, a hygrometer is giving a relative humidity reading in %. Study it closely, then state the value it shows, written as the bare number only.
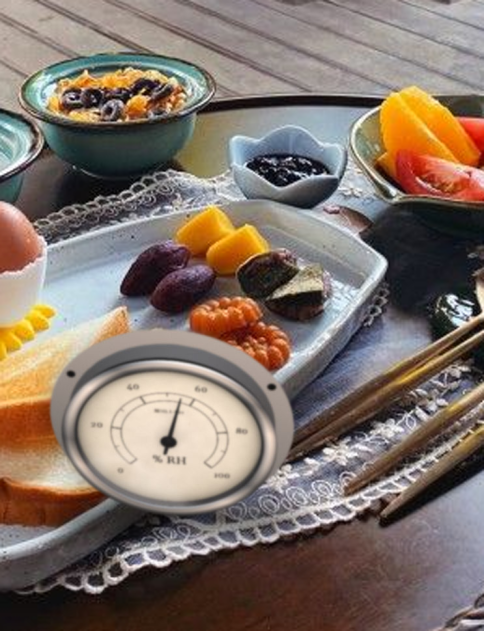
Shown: 55
